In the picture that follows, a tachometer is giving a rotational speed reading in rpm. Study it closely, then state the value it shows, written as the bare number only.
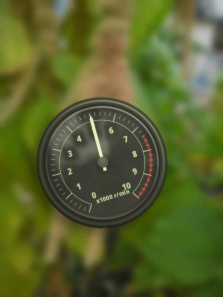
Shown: 5000
